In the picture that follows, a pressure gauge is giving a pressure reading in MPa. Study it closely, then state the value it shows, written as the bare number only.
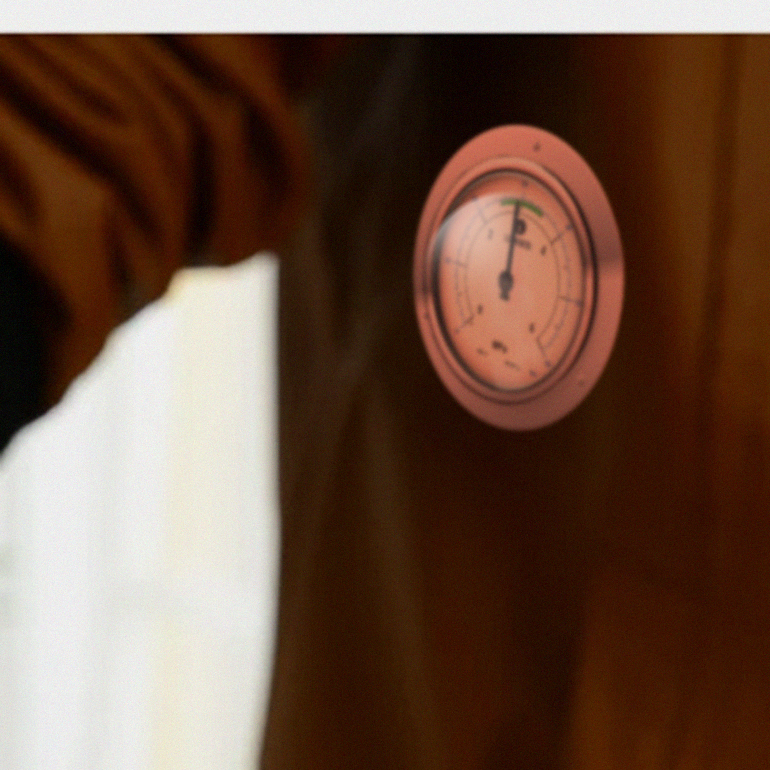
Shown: 3
